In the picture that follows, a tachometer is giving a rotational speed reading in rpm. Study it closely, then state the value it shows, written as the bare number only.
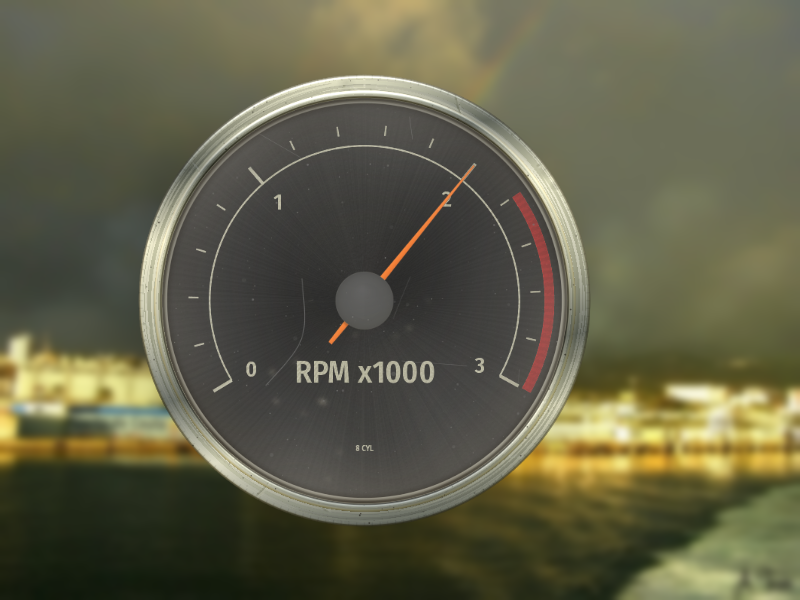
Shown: 2000
